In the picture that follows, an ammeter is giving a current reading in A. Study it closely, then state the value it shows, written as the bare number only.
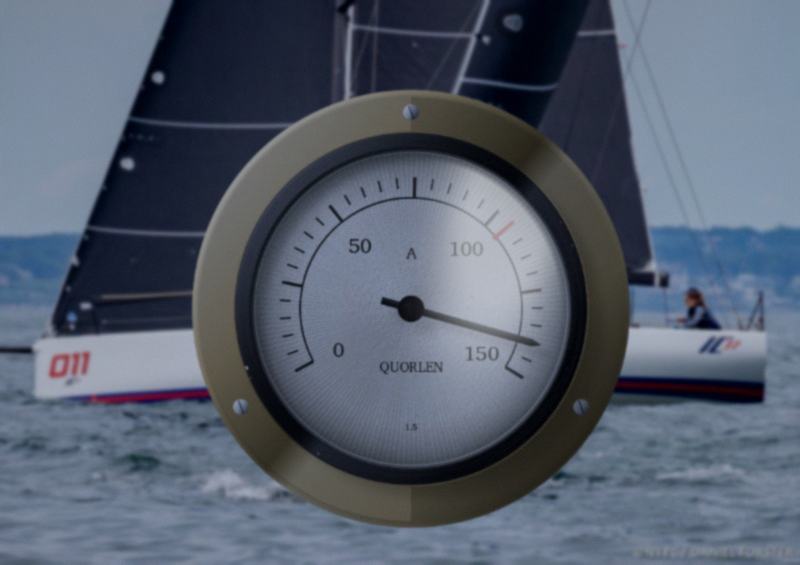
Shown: 140
